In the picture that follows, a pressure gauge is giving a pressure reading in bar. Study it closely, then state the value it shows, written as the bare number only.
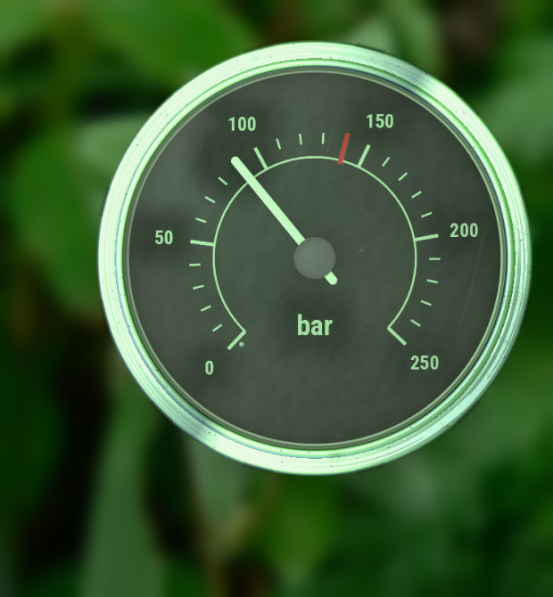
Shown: 90
